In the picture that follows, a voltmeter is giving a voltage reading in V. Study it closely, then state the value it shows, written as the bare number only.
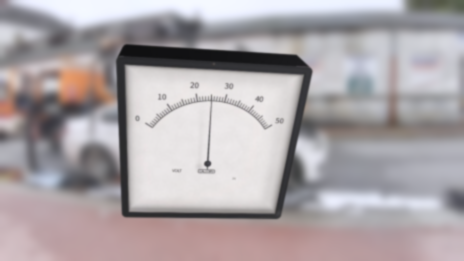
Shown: 25
